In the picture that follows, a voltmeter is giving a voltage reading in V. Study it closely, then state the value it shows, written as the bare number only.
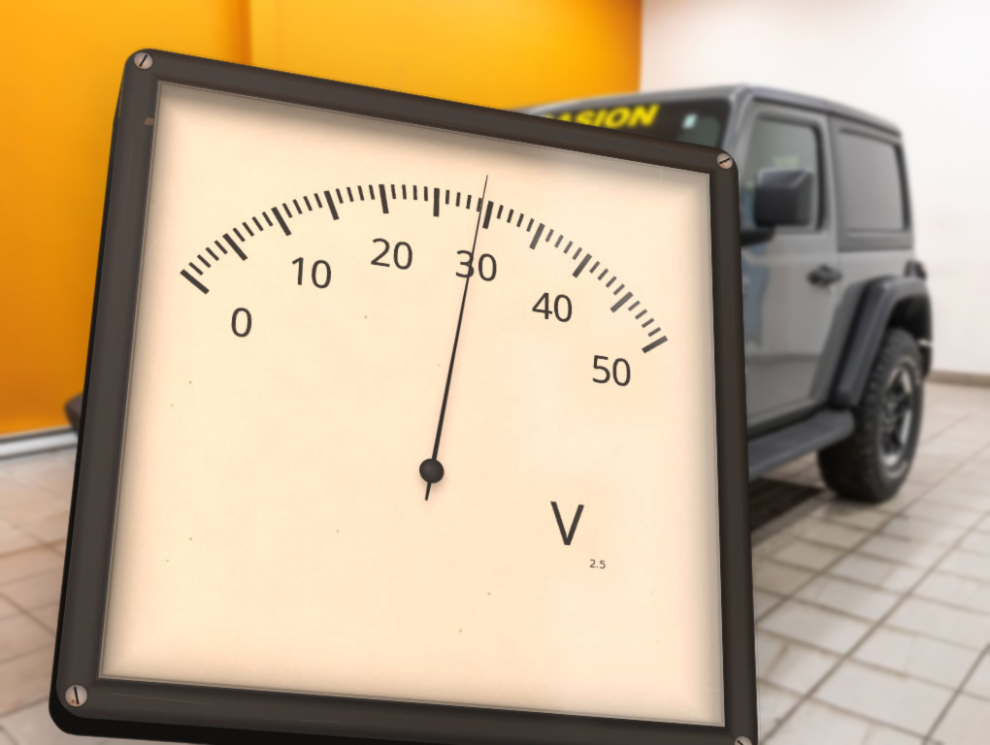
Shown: 29
